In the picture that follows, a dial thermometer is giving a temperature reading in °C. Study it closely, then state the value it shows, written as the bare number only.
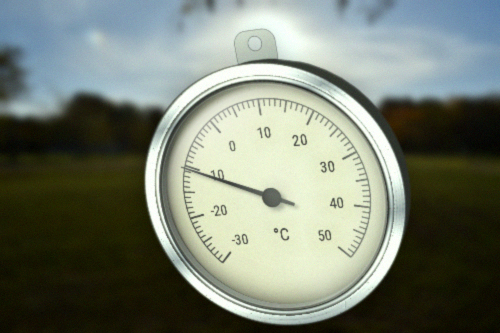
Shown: -10
